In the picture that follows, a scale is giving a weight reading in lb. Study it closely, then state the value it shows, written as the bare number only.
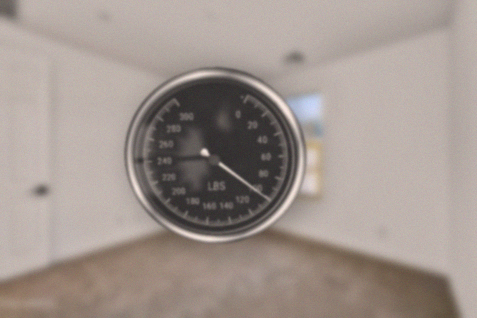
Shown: 100
